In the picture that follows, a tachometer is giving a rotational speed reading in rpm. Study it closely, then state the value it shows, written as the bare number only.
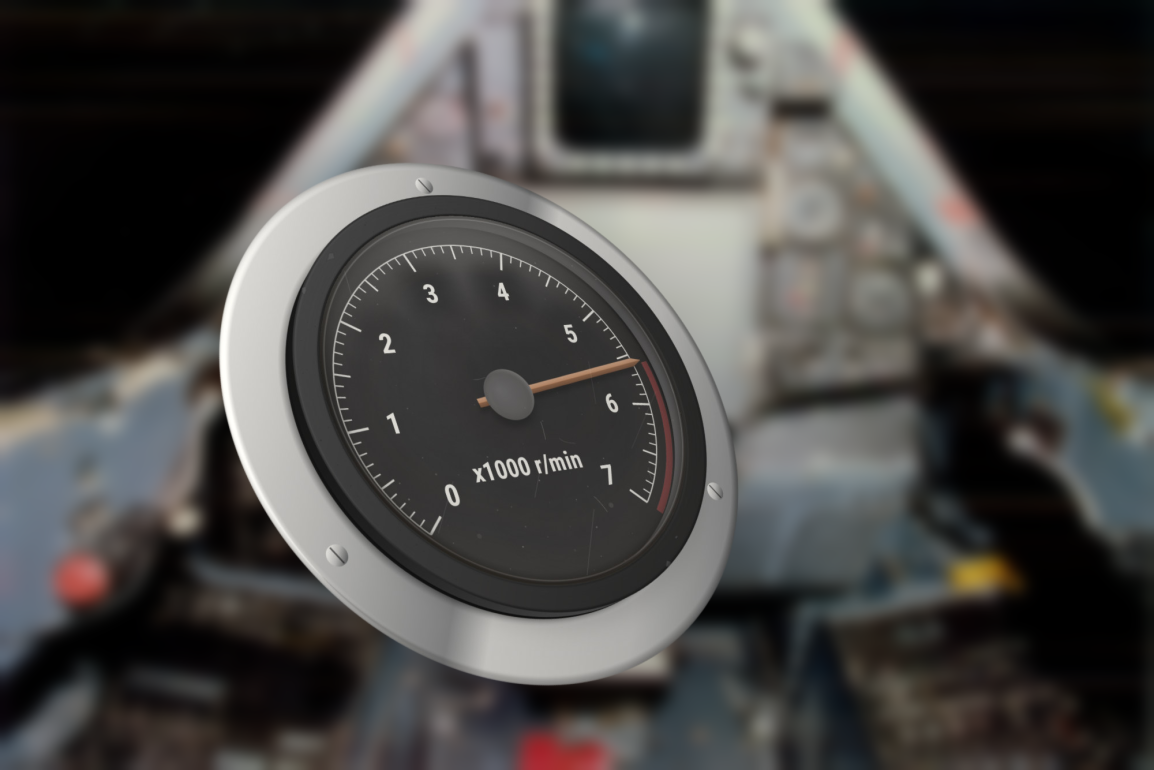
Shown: 5600
